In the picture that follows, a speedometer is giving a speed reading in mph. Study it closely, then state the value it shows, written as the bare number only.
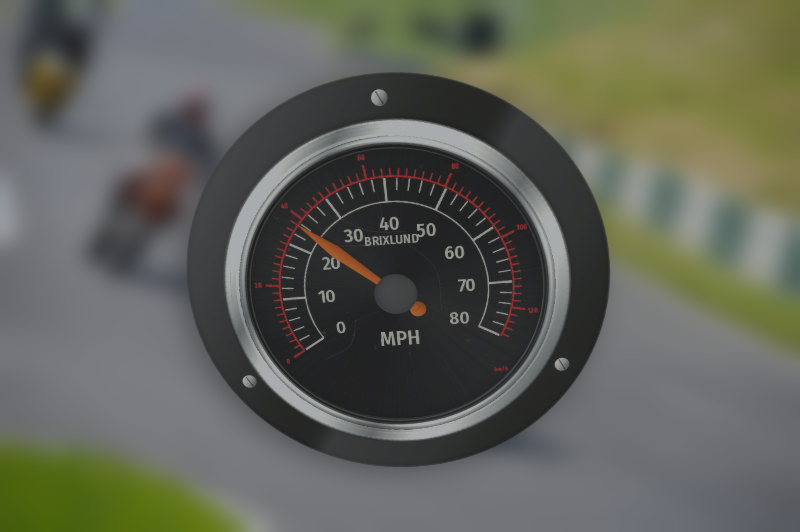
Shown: 24
